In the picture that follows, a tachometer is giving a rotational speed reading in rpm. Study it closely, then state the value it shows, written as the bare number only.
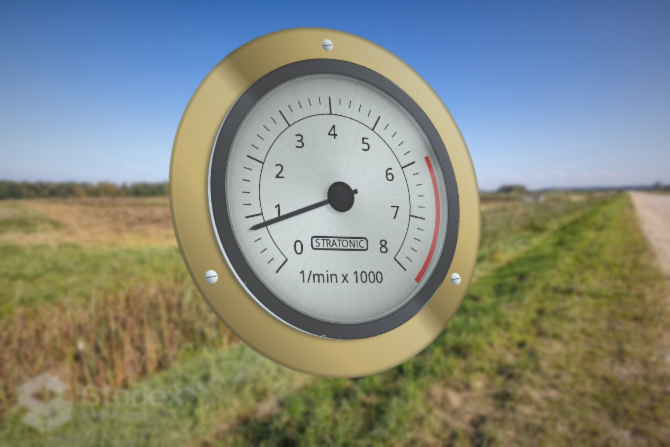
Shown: 800
